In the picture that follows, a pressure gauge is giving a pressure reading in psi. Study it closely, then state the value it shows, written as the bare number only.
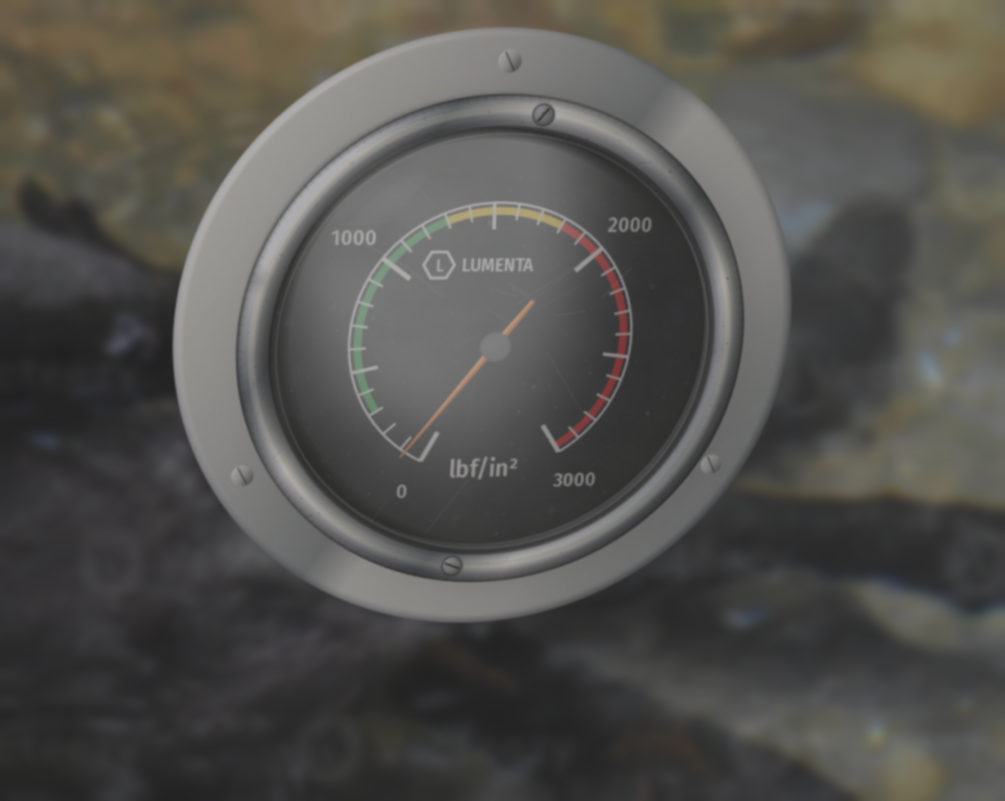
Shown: 100
